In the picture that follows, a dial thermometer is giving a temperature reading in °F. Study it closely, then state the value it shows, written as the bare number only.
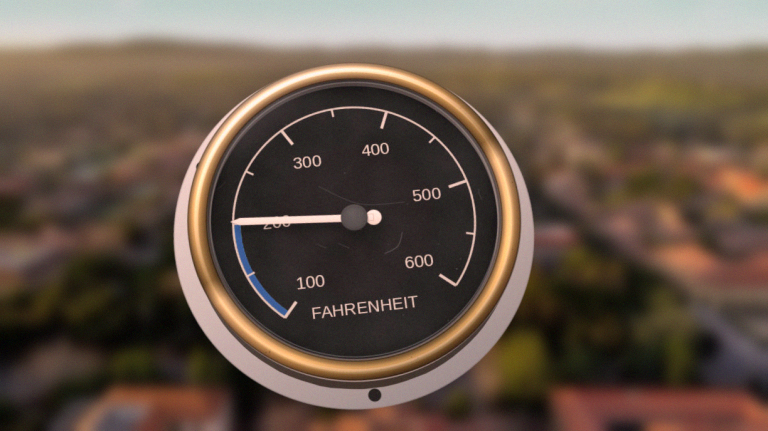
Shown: 200
